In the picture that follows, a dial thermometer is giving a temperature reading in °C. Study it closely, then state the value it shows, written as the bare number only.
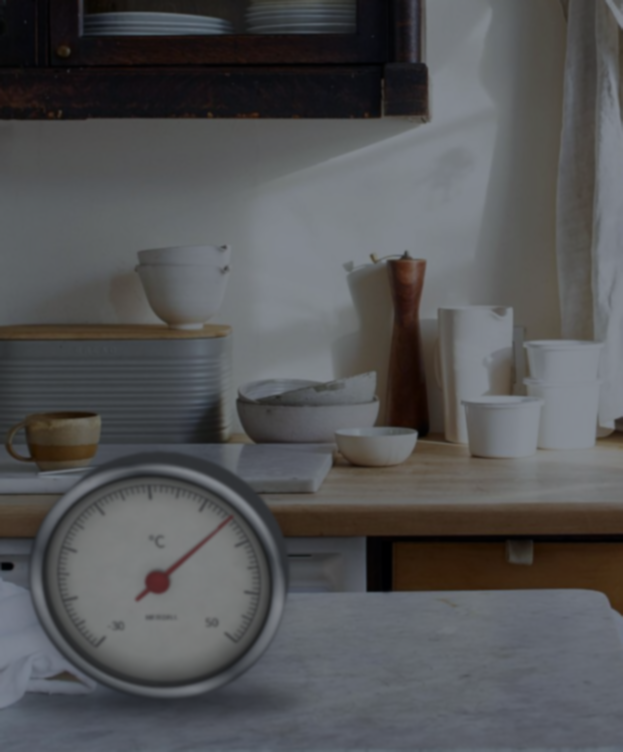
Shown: 25
